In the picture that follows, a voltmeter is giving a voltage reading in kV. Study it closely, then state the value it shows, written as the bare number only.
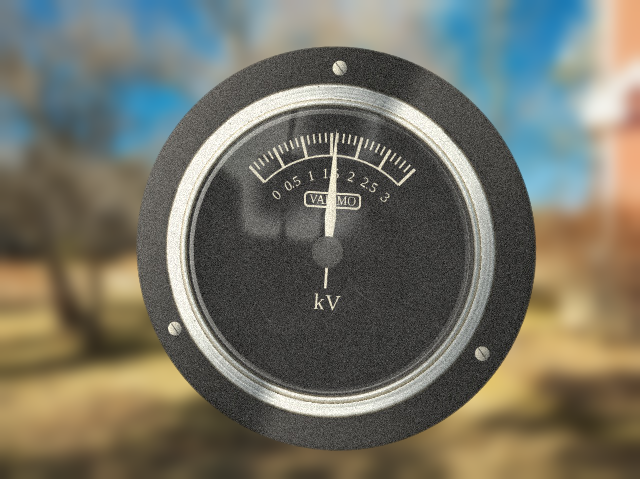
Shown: 1.6
